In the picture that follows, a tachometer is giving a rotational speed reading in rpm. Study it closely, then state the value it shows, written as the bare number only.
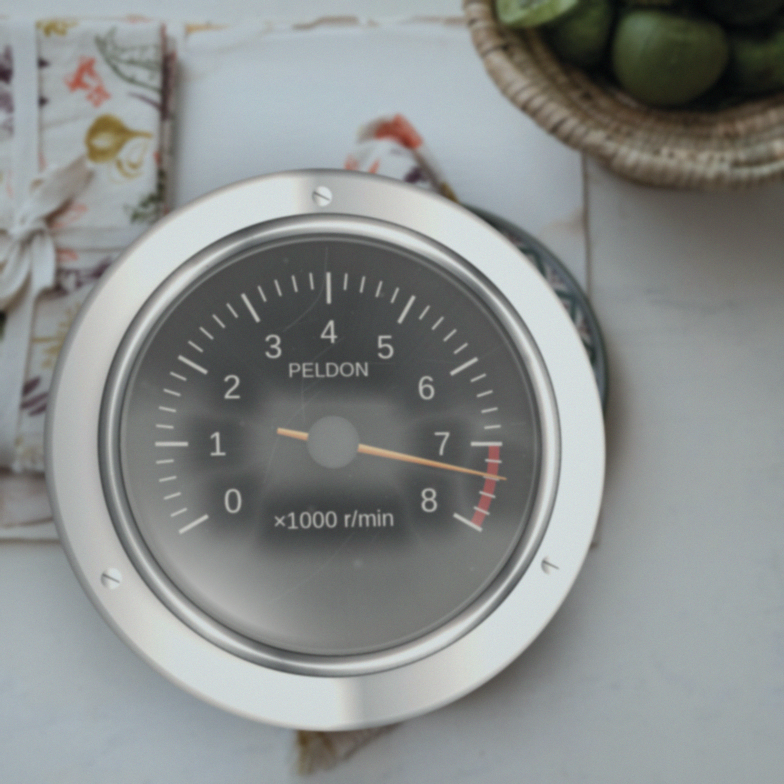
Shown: 7400
